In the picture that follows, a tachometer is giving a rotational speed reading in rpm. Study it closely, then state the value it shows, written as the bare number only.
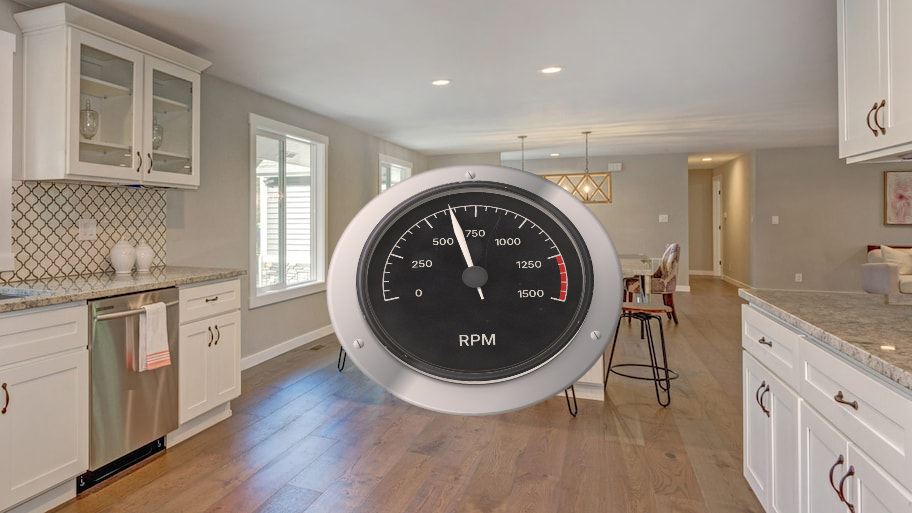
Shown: 625
